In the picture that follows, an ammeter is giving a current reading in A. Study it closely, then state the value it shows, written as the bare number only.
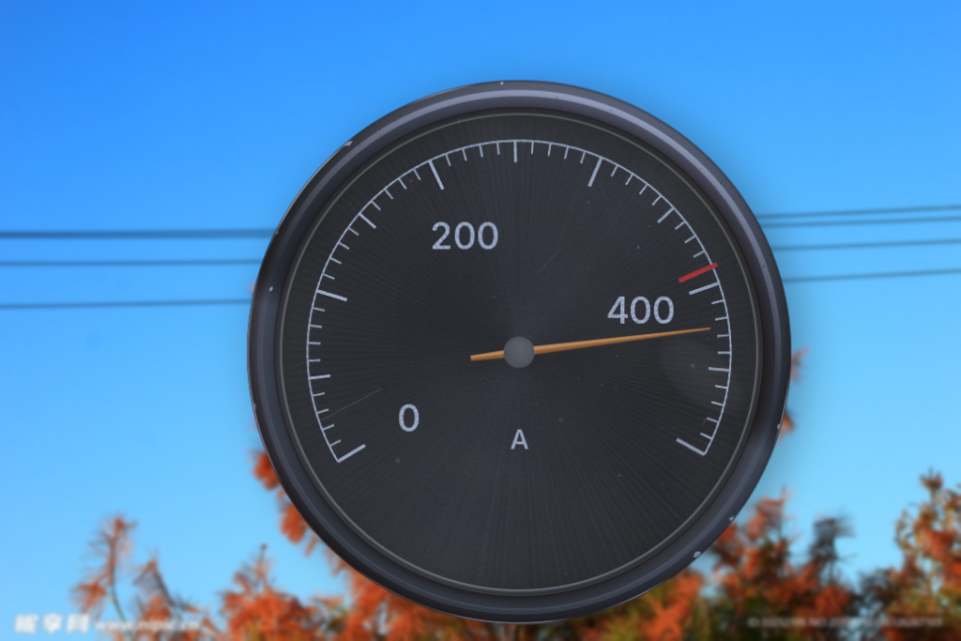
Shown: 425
